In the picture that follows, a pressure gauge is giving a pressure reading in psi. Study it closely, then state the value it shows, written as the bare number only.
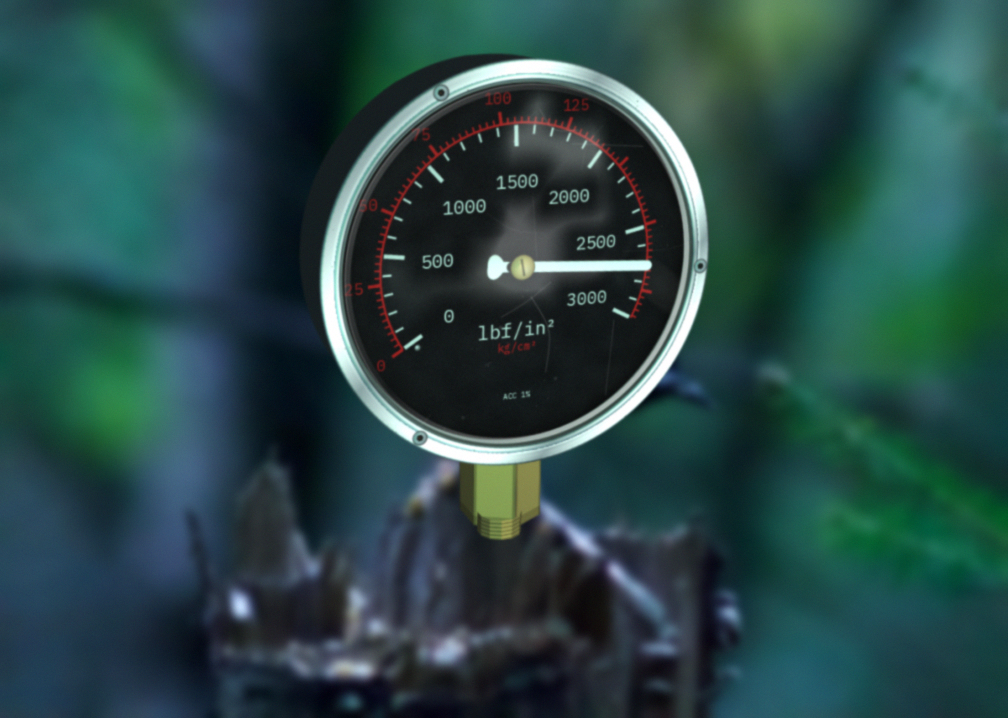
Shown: 2700
